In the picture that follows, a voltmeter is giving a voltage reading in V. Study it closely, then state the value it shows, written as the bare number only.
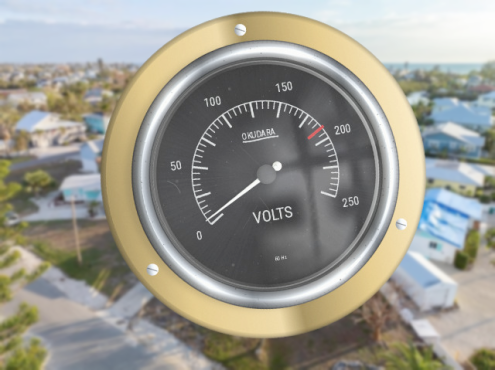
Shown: 5
